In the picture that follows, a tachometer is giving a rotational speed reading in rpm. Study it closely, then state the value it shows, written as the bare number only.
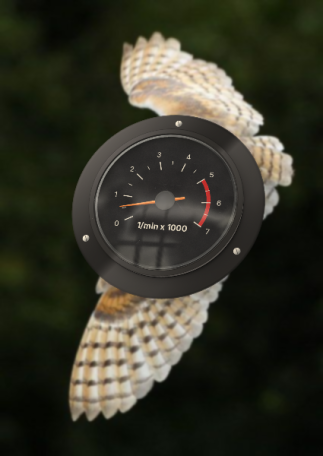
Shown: 500
